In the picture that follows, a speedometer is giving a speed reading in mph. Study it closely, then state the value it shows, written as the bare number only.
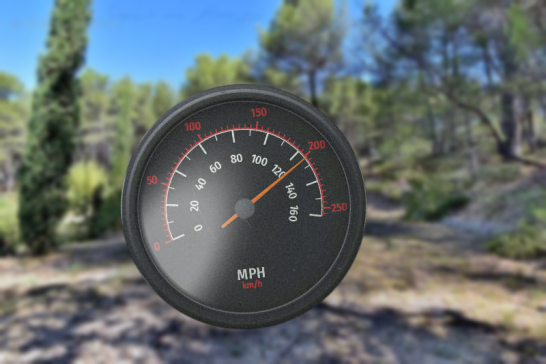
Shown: 125
